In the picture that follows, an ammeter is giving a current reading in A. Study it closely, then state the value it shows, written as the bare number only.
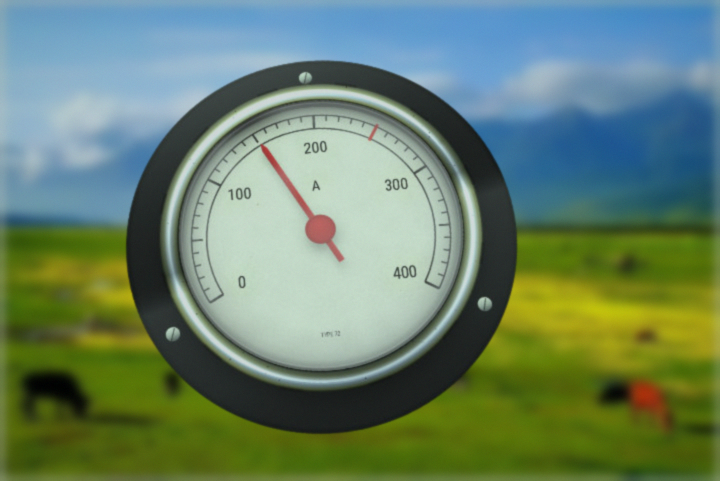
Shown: 150
